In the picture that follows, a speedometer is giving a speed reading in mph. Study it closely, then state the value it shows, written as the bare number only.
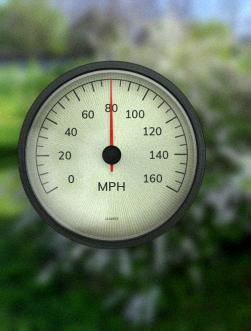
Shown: 80
